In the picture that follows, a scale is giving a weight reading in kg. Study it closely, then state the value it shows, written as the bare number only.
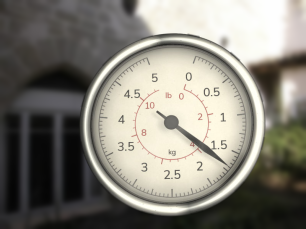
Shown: 1.7
